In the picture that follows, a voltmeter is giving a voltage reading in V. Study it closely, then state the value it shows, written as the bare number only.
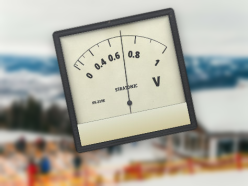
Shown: 0.7
